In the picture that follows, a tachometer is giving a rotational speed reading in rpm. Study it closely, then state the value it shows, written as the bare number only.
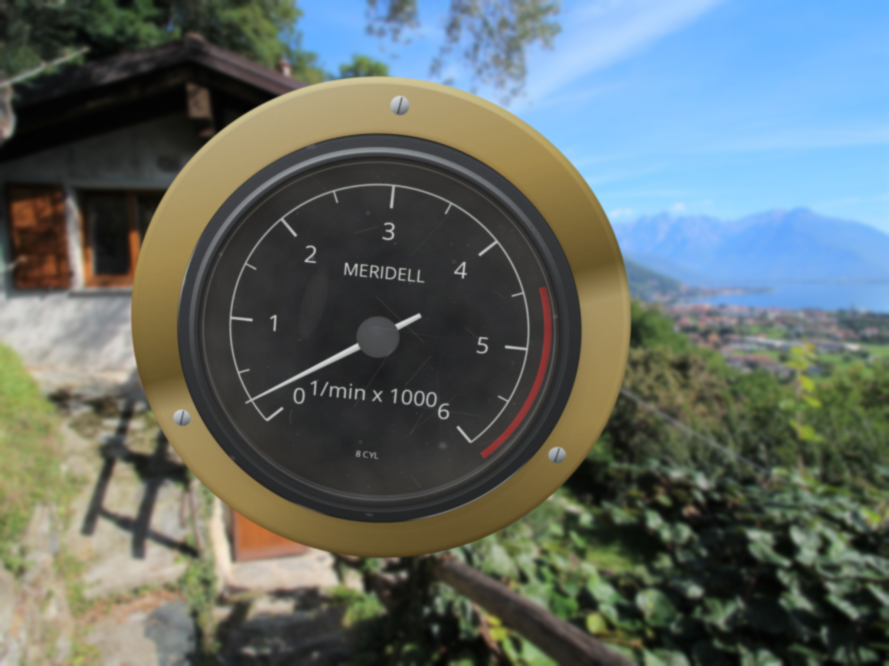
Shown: 250
